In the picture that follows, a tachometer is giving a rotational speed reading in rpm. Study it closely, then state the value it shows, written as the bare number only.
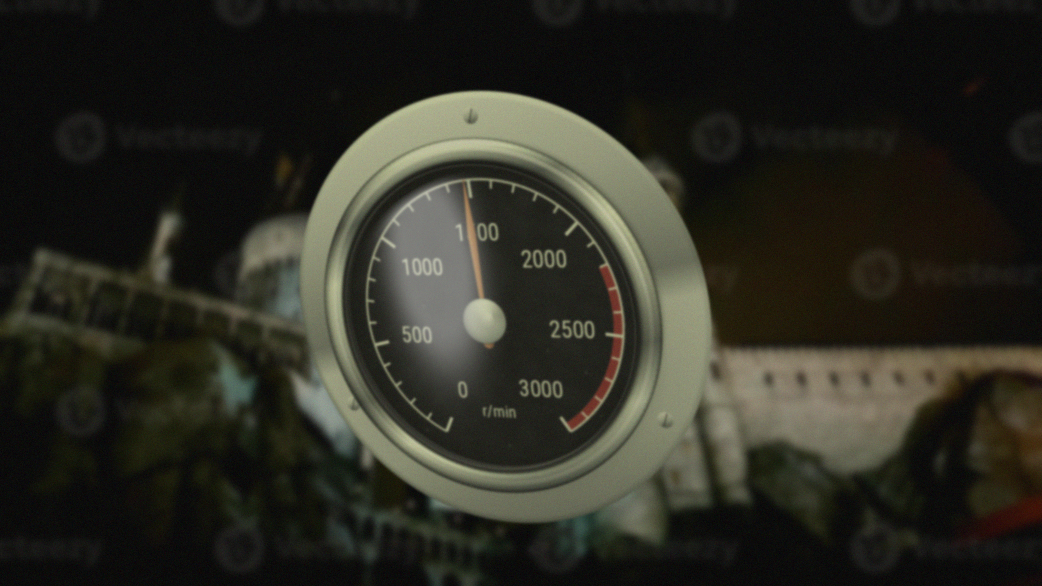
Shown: 1500
